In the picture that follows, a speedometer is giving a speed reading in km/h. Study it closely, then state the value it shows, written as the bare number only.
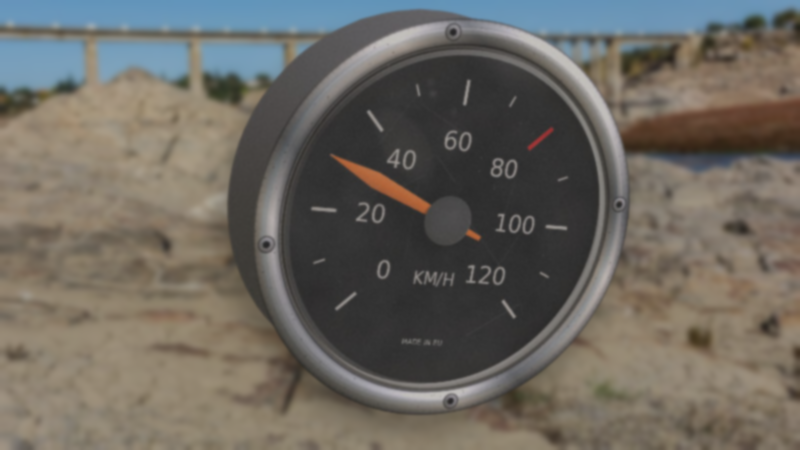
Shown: 30
